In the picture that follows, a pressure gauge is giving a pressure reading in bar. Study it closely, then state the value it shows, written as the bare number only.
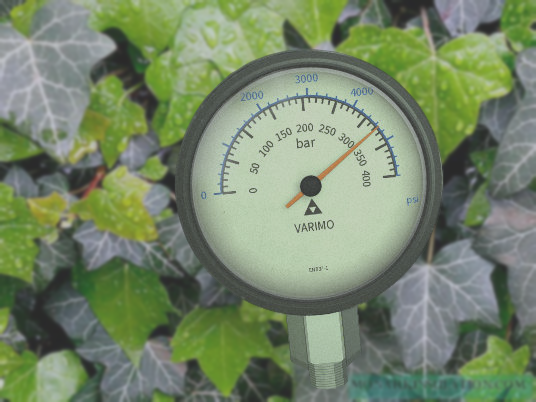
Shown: 320
